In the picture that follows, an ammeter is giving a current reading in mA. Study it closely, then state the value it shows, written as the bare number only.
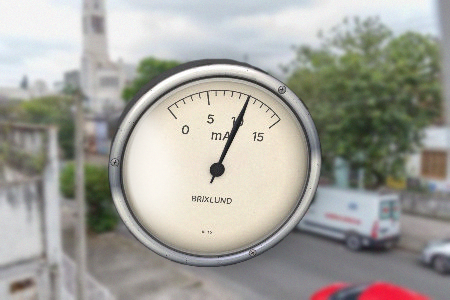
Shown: 10
